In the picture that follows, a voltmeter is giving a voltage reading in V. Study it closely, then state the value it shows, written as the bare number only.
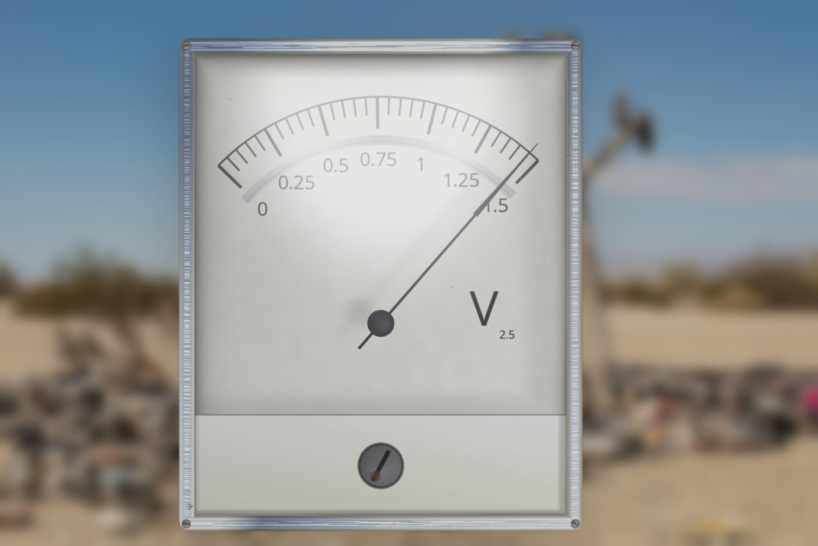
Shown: 1.45
